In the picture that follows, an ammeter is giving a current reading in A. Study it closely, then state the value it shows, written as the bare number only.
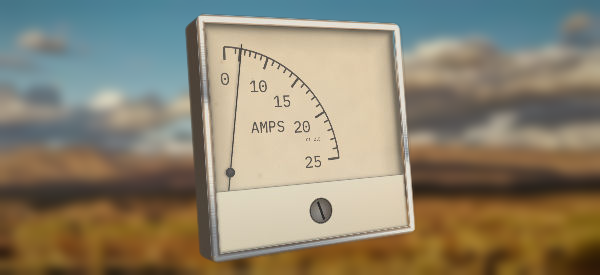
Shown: 5
